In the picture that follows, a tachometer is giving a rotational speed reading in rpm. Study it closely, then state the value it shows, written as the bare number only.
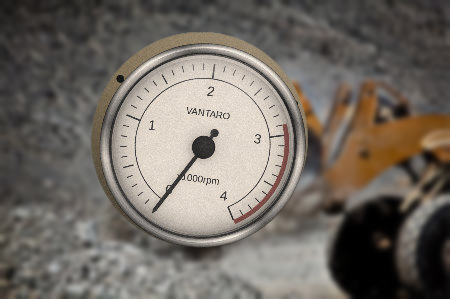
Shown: 0
